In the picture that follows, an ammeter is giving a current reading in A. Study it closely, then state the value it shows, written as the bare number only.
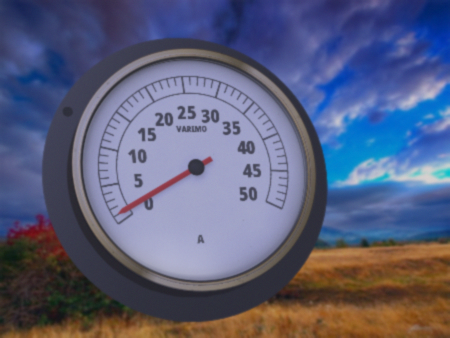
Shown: 1
